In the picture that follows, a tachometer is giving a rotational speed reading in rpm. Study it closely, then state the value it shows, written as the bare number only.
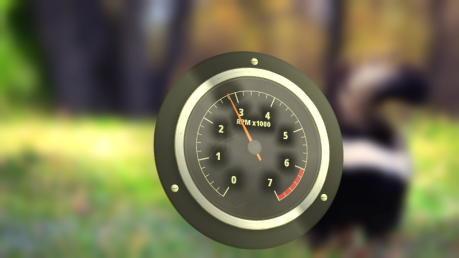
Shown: 2800
